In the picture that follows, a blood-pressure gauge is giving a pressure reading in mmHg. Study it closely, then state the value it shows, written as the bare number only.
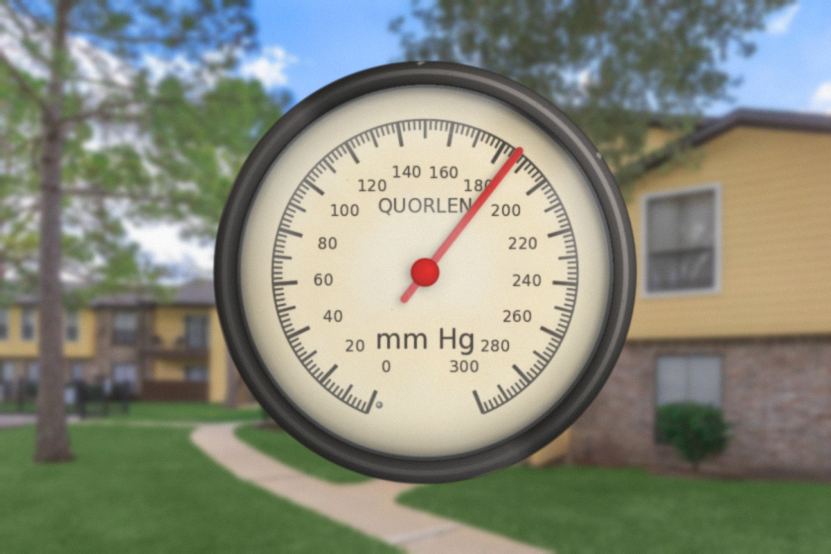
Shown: 186
